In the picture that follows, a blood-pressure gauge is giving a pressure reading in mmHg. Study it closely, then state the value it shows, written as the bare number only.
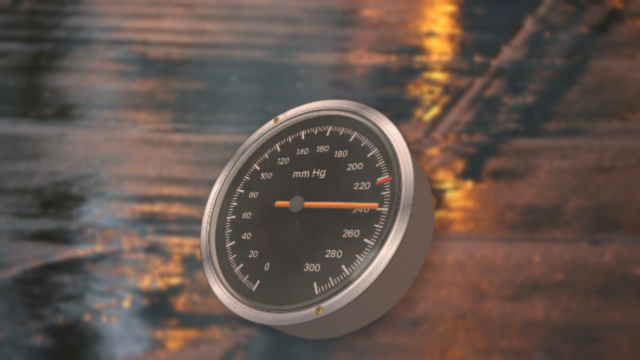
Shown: 240
